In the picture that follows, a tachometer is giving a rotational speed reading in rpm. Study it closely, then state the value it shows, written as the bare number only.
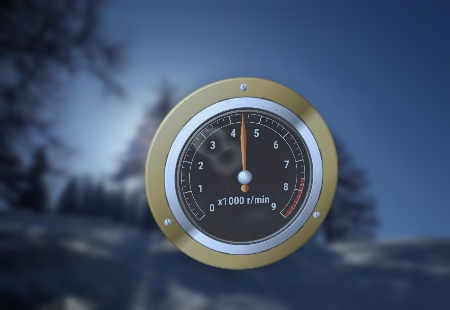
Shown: 4400
